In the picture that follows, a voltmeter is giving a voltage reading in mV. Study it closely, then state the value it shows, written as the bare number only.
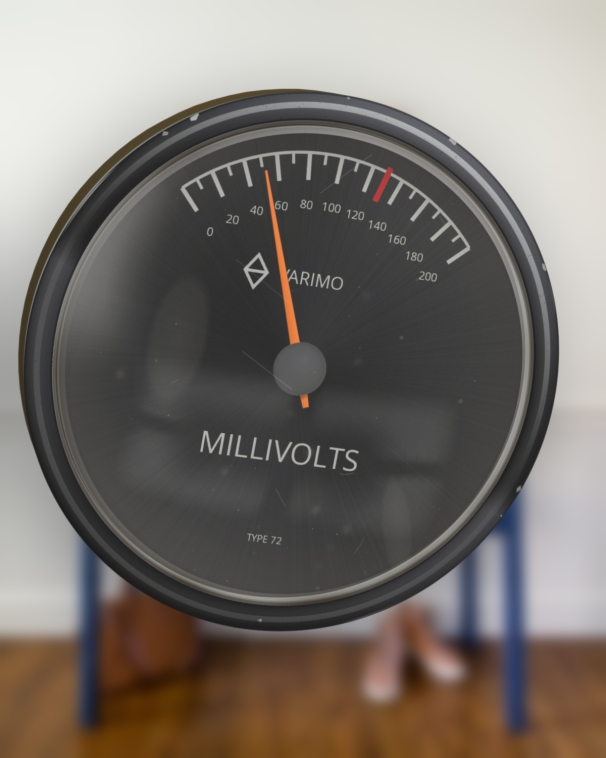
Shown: 50
